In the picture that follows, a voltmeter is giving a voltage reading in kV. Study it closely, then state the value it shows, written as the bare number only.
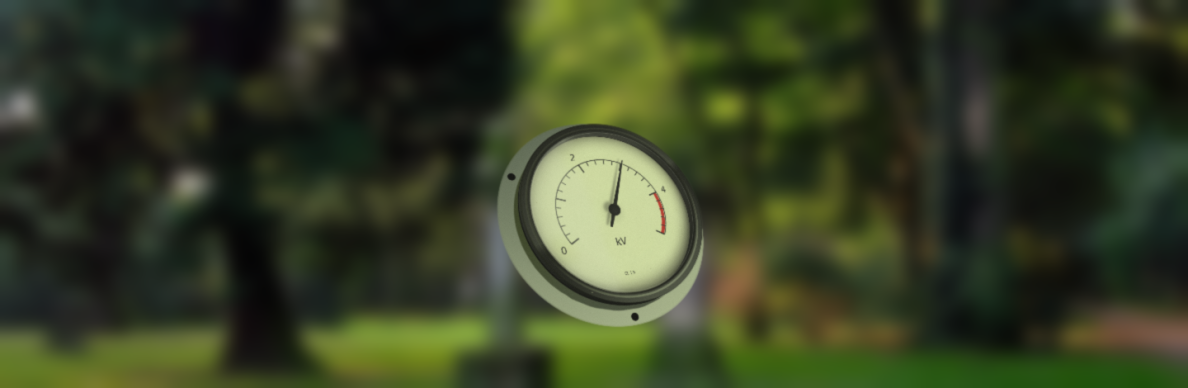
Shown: 3
